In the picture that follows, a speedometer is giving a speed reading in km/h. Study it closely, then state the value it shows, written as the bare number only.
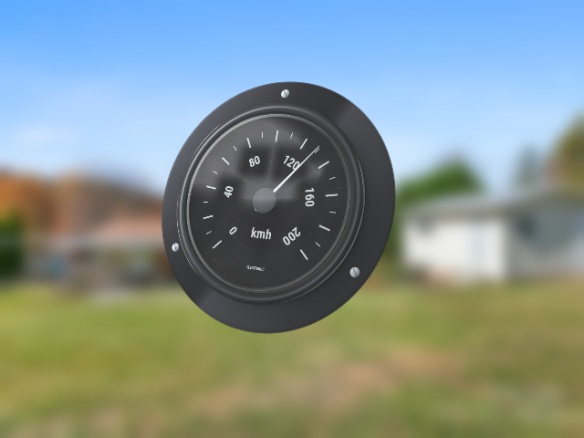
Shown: 130
